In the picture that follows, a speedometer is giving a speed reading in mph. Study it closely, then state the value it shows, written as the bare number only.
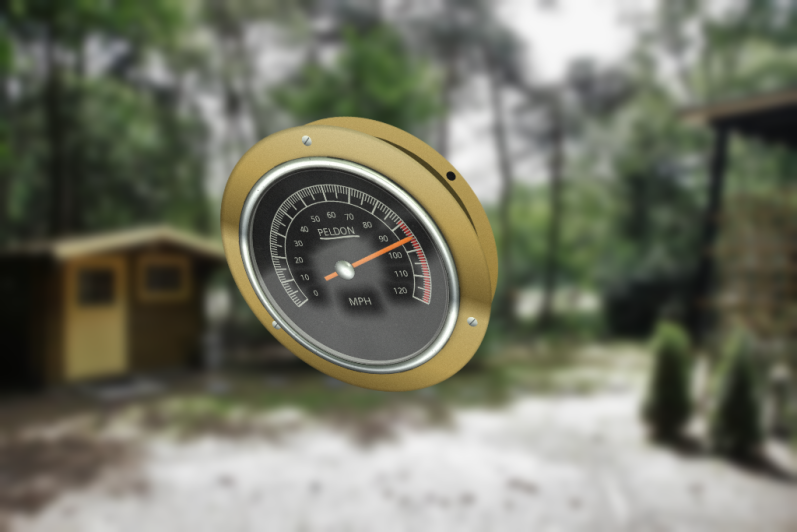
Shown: 95
